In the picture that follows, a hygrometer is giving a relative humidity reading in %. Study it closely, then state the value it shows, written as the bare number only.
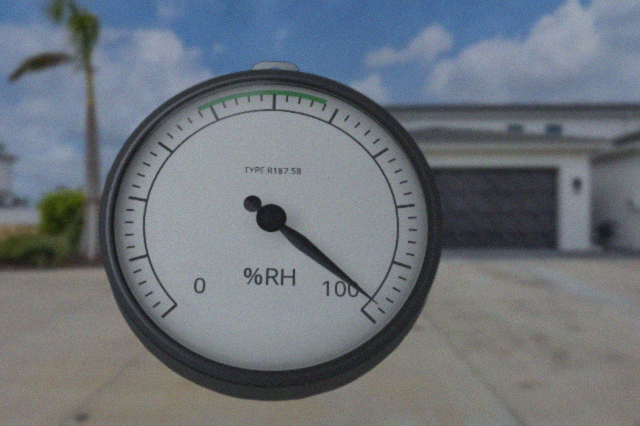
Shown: 98
